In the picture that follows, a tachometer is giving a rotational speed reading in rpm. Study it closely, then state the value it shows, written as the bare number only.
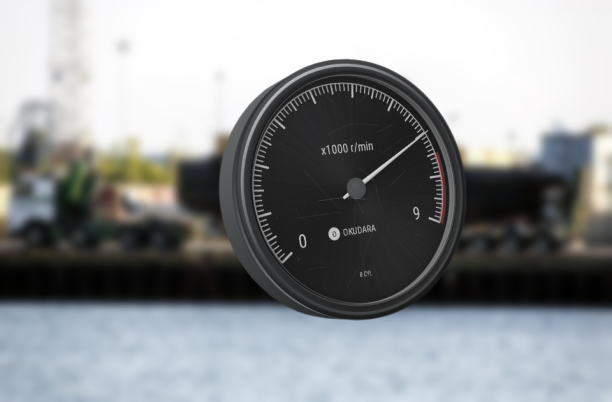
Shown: 7000
